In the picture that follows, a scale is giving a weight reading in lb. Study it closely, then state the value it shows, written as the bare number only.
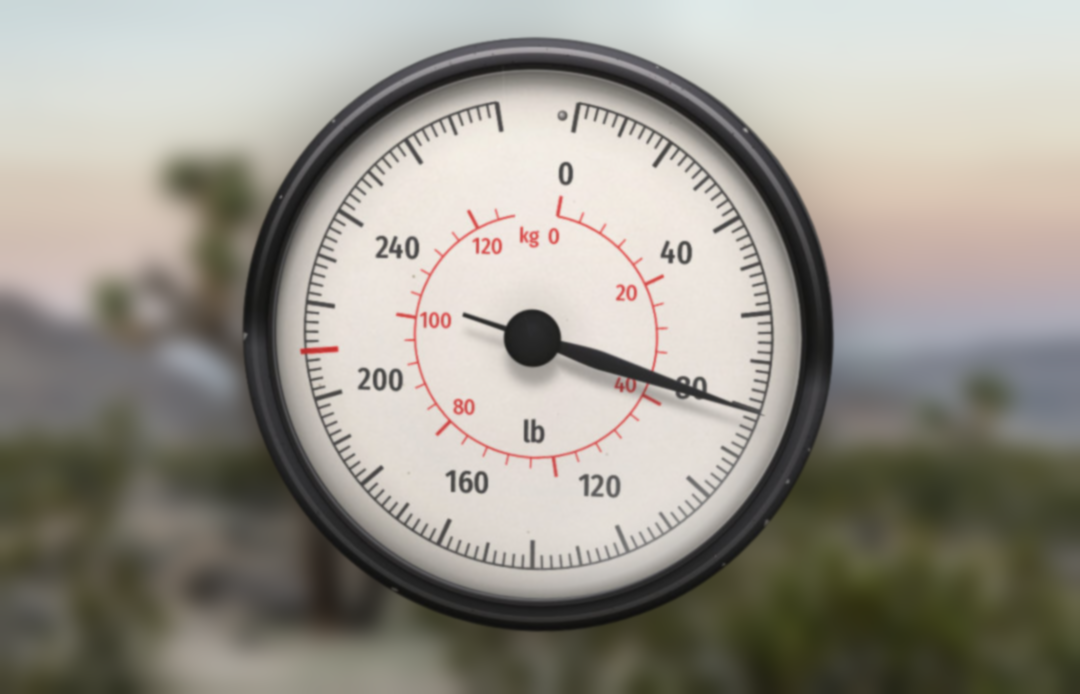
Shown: 80
